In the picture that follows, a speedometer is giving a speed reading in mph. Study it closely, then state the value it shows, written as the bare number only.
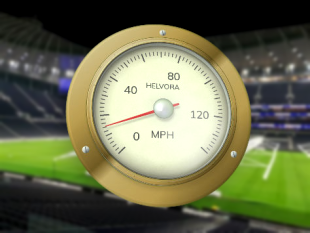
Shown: 14
